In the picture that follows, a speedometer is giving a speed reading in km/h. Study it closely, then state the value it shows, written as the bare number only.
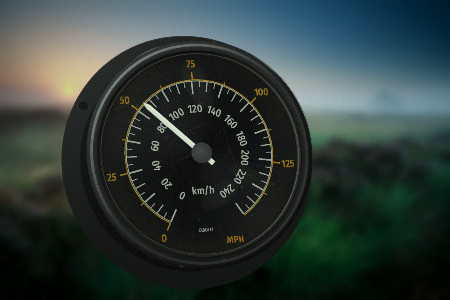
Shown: 85
